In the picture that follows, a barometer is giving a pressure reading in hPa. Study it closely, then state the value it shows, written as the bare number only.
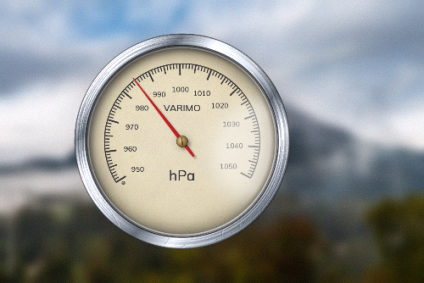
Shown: 985
